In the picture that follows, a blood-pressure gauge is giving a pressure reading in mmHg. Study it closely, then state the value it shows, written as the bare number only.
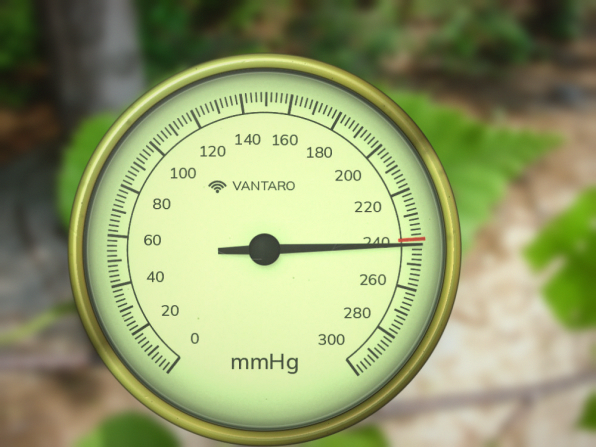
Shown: 242
